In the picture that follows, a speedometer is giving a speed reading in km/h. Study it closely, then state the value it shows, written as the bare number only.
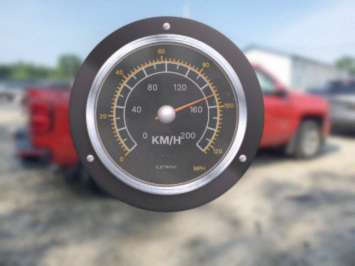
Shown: 150
